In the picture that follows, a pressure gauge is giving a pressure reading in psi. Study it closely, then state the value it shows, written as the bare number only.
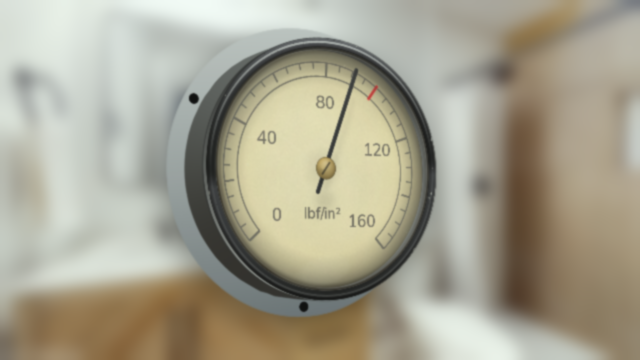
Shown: 90
